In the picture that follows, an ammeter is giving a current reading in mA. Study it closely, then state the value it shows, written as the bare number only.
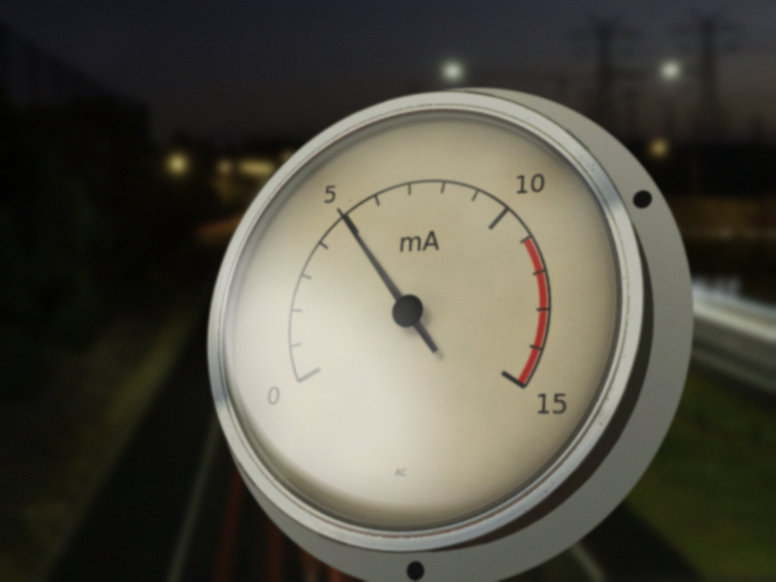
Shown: 5
